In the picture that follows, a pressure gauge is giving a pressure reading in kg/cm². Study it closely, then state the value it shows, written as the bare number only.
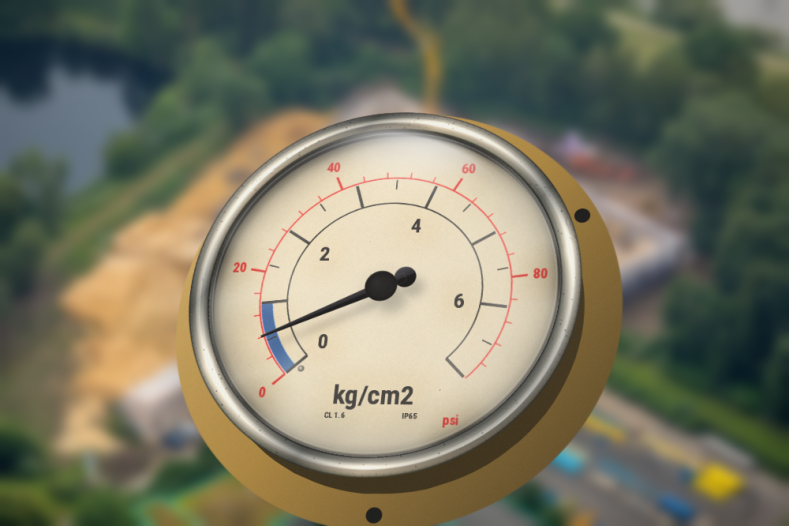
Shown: 0.5
